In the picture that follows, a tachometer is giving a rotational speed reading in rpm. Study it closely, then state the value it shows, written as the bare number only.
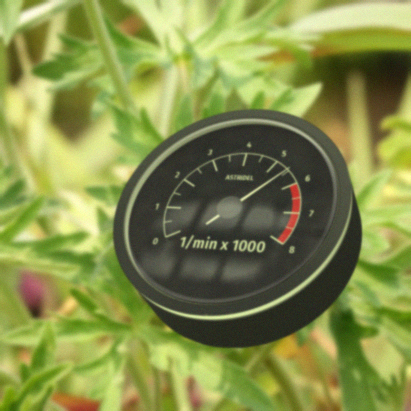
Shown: 5500
